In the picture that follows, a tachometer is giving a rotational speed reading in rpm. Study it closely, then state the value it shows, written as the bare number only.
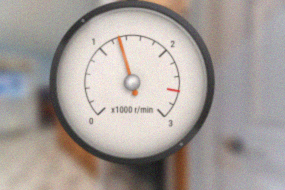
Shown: 1300
